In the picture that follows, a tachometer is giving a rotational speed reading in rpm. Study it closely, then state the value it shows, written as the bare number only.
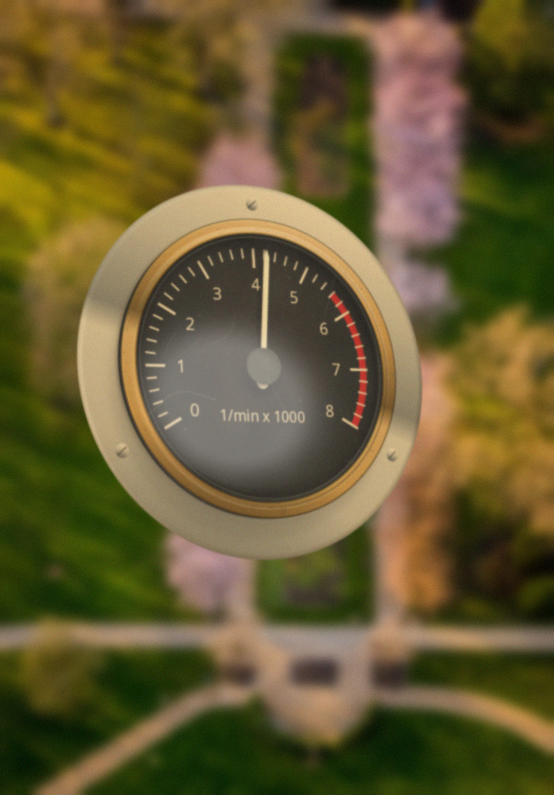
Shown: 4200
